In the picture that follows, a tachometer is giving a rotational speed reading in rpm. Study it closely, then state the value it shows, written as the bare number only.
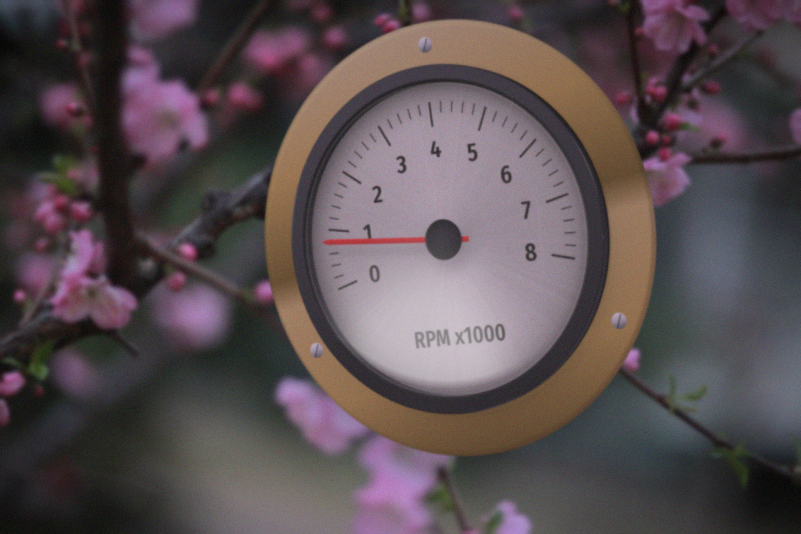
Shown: 800
